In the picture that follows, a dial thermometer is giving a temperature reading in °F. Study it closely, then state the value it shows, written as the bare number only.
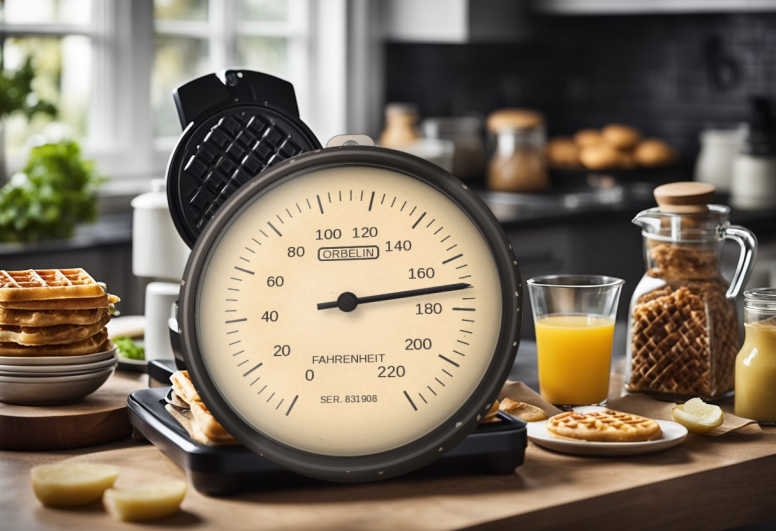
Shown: 172
